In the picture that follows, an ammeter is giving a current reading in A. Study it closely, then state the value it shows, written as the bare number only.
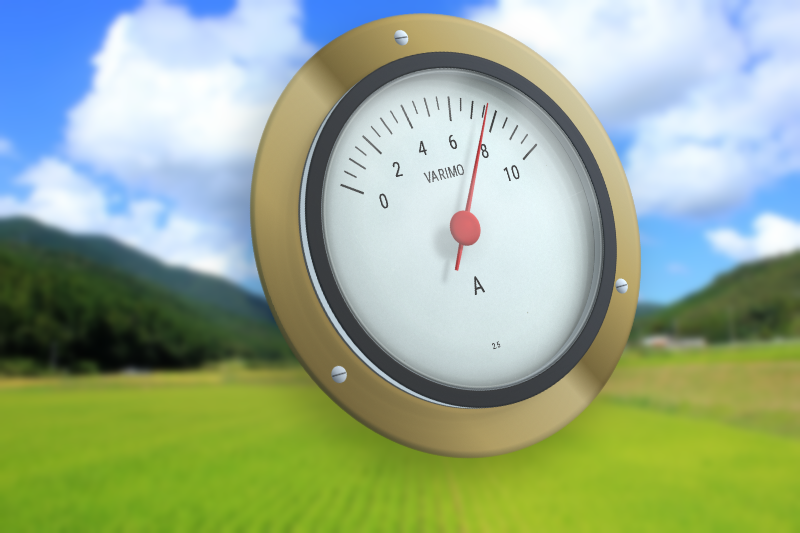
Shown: 7.5
